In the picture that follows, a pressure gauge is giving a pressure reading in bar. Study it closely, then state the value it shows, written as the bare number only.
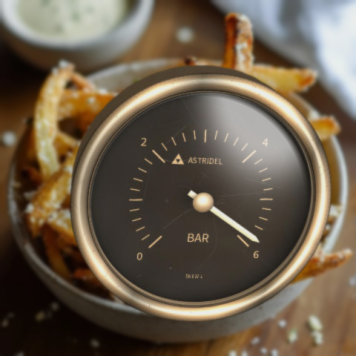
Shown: 5.8
